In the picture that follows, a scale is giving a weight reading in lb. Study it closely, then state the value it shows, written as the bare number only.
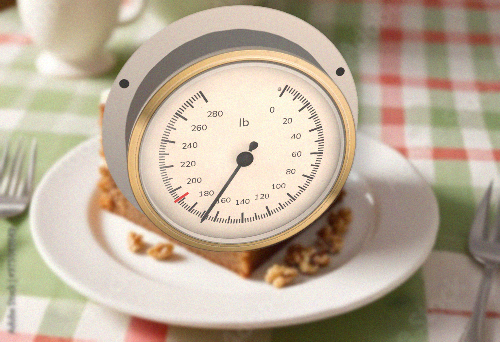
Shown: 170
